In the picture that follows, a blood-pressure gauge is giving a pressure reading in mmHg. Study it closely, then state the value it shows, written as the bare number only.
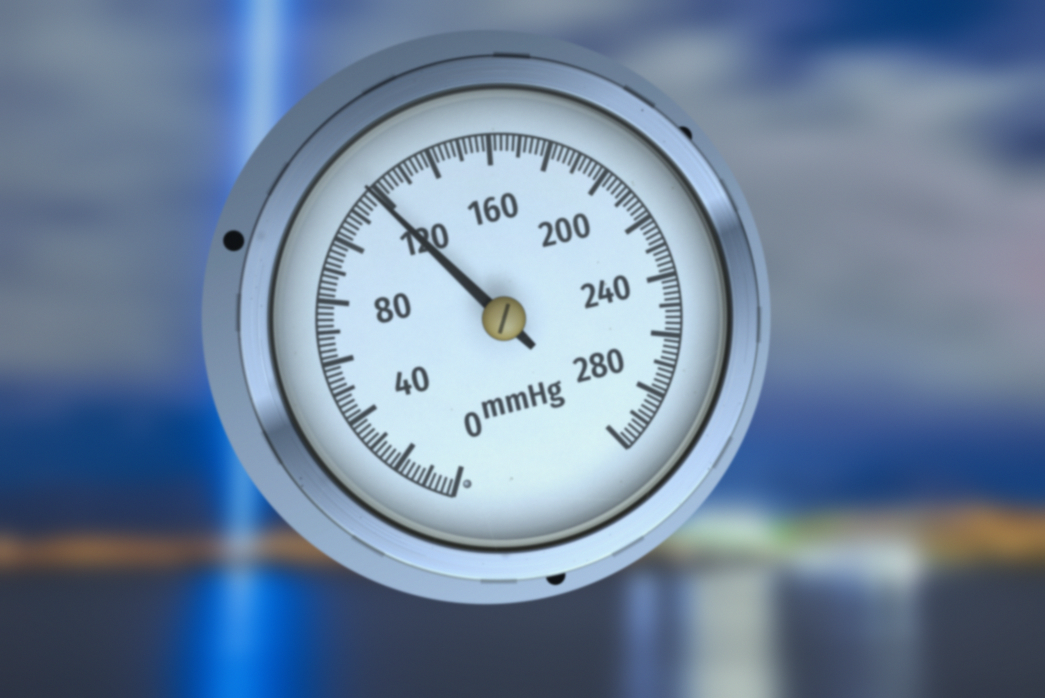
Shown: 118
